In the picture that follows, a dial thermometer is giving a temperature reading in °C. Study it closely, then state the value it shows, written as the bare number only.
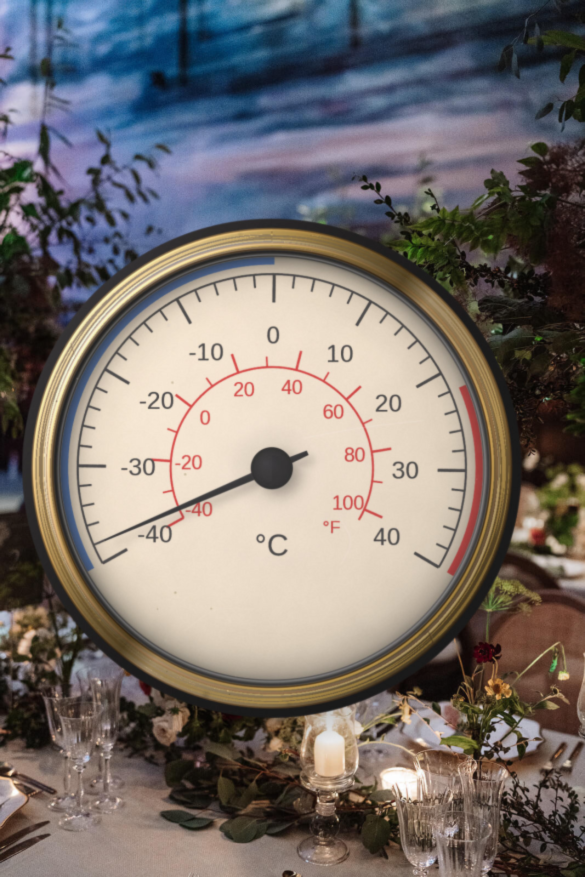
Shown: -38
